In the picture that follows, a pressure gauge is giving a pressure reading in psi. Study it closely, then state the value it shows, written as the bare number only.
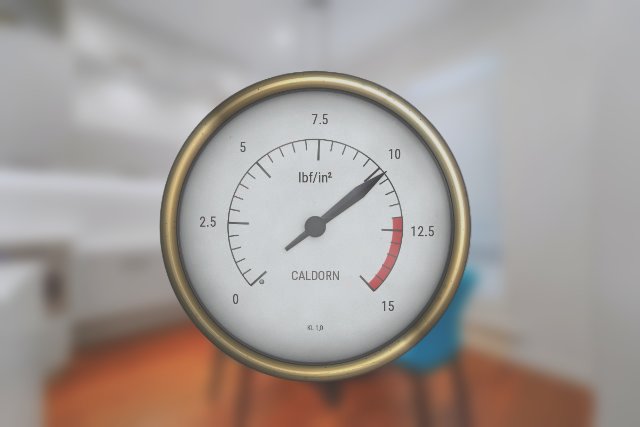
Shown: 10.25
